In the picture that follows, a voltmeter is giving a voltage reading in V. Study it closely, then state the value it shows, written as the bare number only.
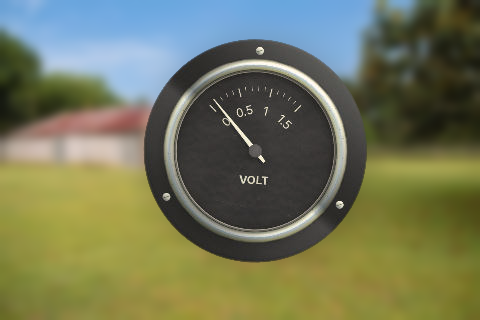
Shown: 0.1
